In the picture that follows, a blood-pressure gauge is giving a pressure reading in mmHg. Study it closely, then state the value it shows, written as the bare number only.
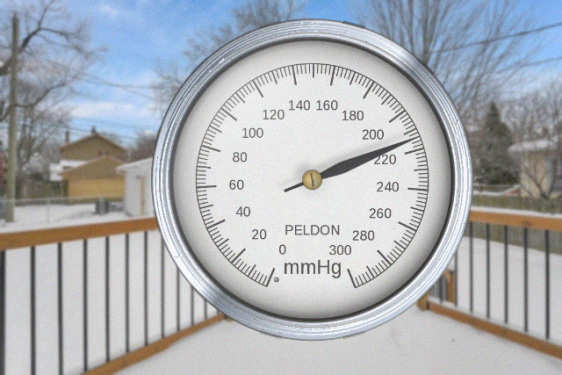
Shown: 214
